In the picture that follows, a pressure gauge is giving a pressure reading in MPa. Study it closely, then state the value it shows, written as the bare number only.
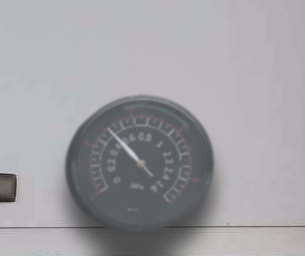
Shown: 0.5
